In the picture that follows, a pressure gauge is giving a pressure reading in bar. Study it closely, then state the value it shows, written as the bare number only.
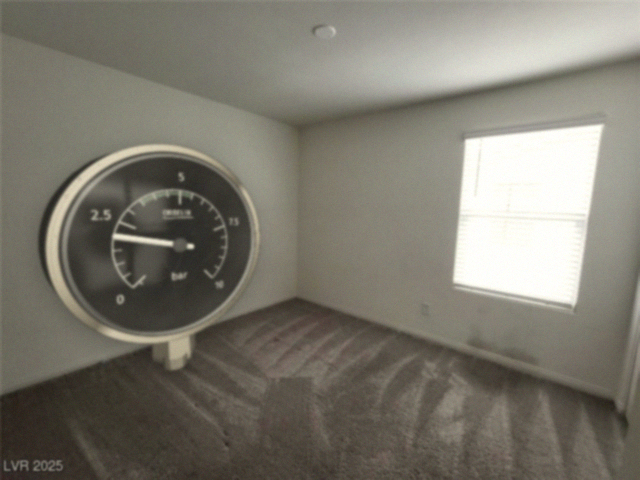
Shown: 2
